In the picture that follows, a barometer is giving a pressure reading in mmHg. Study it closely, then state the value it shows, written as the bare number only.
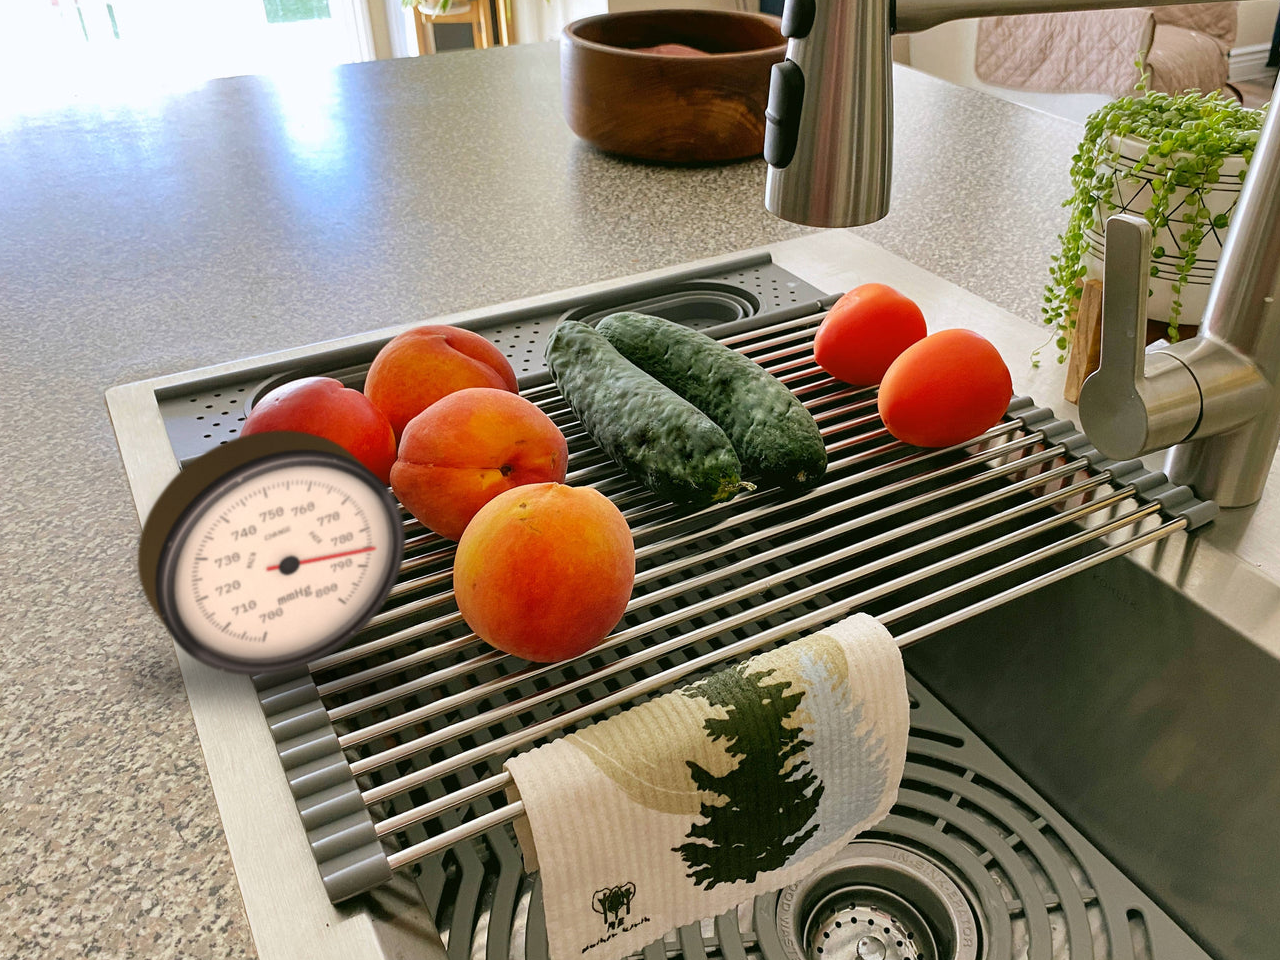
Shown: 785
